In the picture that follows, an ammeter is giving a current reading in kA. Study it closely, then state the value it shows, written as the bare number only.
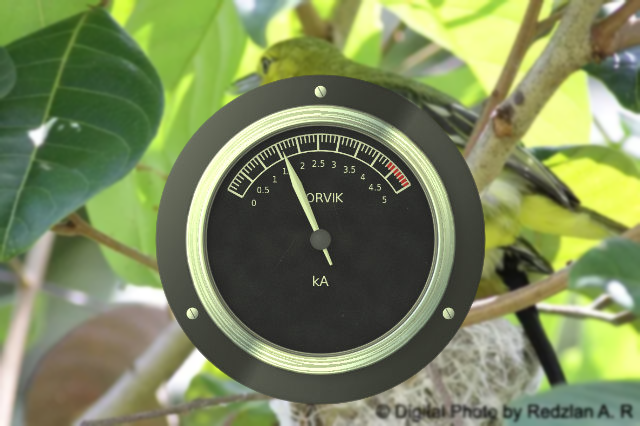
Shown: 1.6
